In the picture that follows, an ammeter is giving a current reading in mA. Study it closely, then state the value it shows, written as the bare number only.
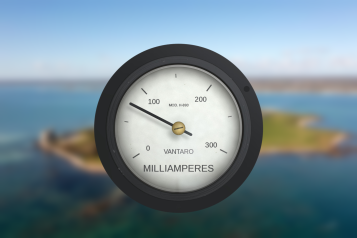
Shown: 75
